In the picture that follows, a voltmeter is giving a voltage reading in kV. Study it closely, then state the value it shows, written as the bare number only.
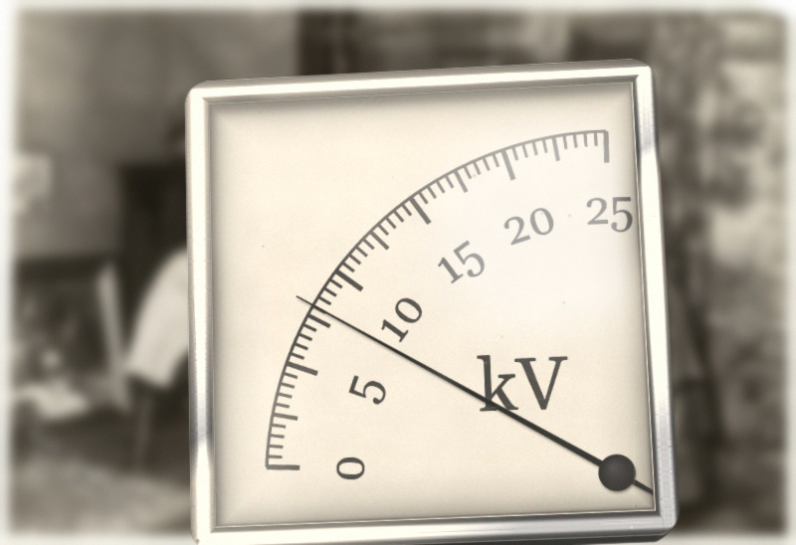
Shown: 8
